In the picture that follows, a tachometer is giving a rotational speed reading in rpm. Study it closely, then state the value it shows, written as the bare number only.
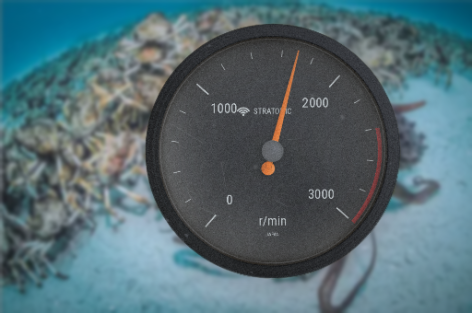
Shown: 1700
